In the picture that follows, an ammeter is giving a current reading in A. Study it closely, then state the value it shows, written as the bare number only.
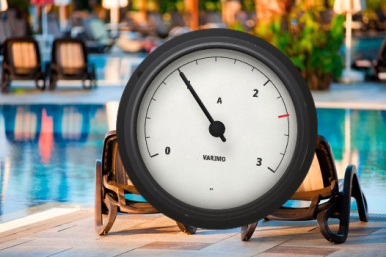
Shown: 1
